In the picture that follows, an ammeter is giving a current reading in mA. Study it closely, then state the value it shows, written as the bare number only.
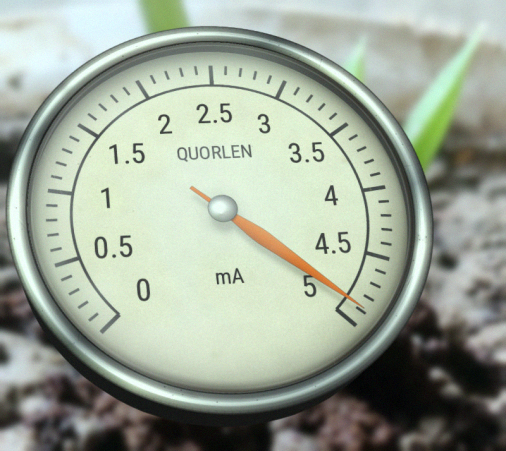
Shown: 4.9
